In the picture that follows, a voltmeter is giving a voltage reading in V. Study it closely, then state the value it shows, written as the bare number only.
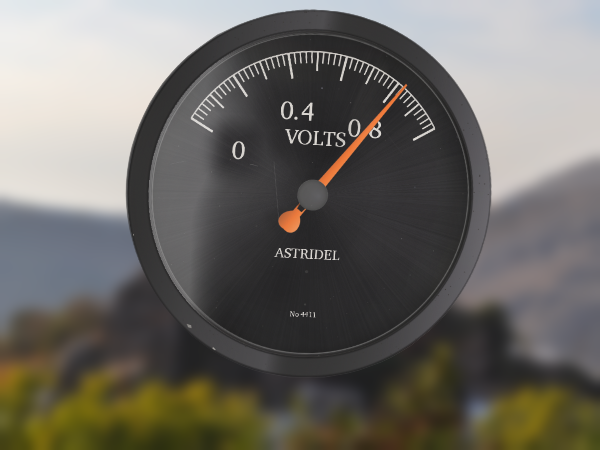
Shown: 0.82
